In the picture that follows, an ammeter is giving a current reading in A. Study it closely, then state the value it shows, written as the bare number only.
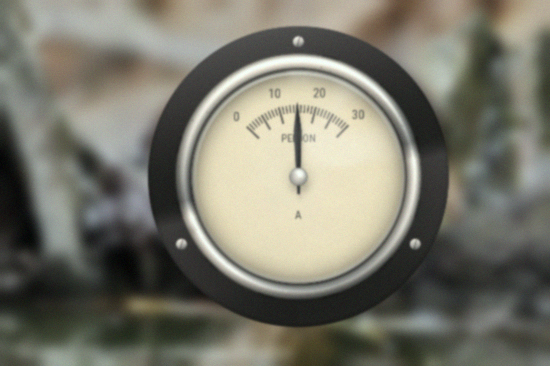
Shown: 15
